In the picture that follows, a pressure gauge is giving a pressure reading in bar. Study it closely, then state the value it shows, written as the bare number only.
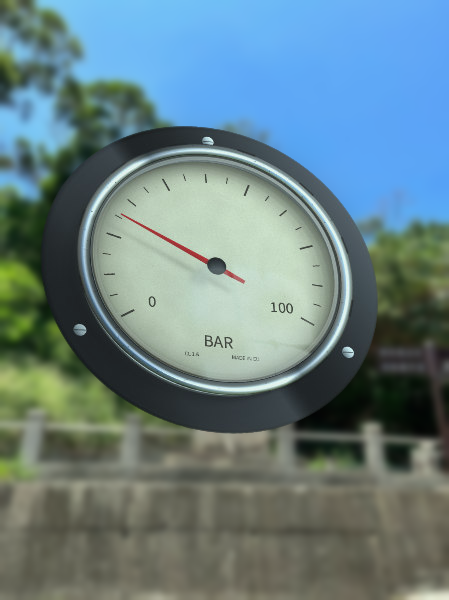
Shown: 25
